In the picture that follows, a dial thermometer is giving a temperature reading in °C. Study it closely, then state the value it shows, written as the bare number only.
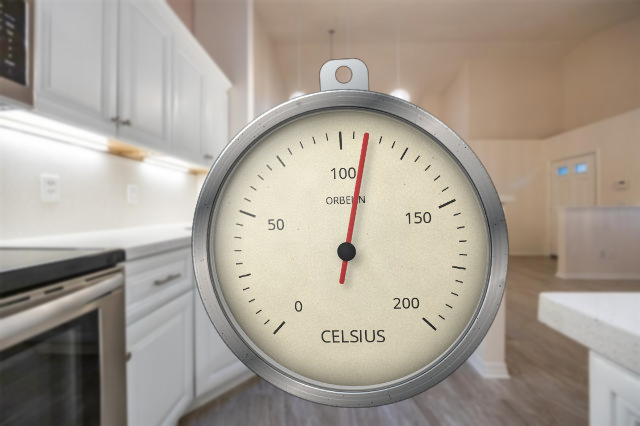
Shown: 110
